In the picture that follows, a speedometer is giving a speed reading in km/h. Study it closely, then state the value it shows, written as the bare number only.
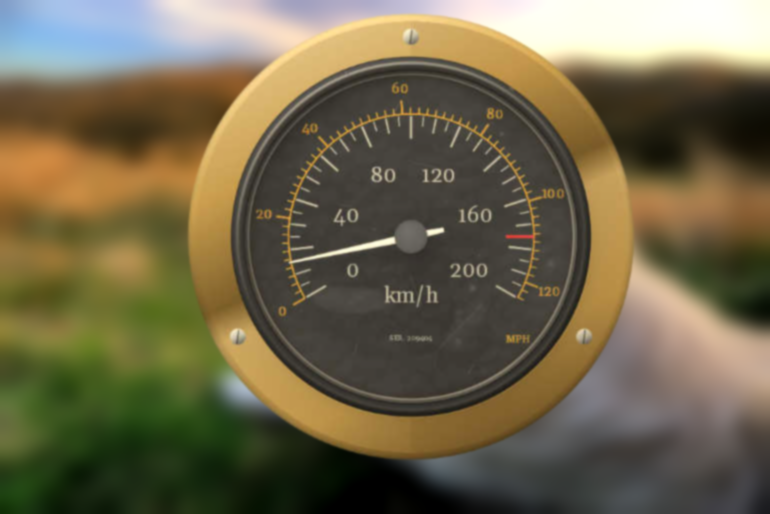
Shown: 15
